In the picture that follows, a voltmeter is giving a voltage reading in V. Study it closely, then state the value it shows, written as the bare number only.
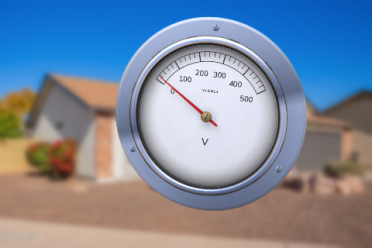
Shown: 20
